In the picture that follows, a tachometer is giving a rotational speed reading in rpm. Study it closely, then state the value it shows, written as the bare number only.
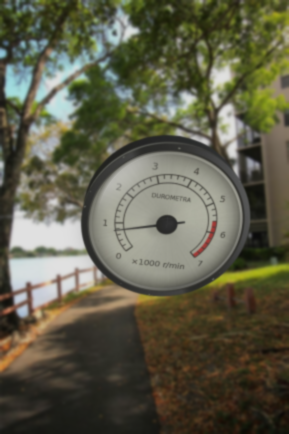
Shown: 800
